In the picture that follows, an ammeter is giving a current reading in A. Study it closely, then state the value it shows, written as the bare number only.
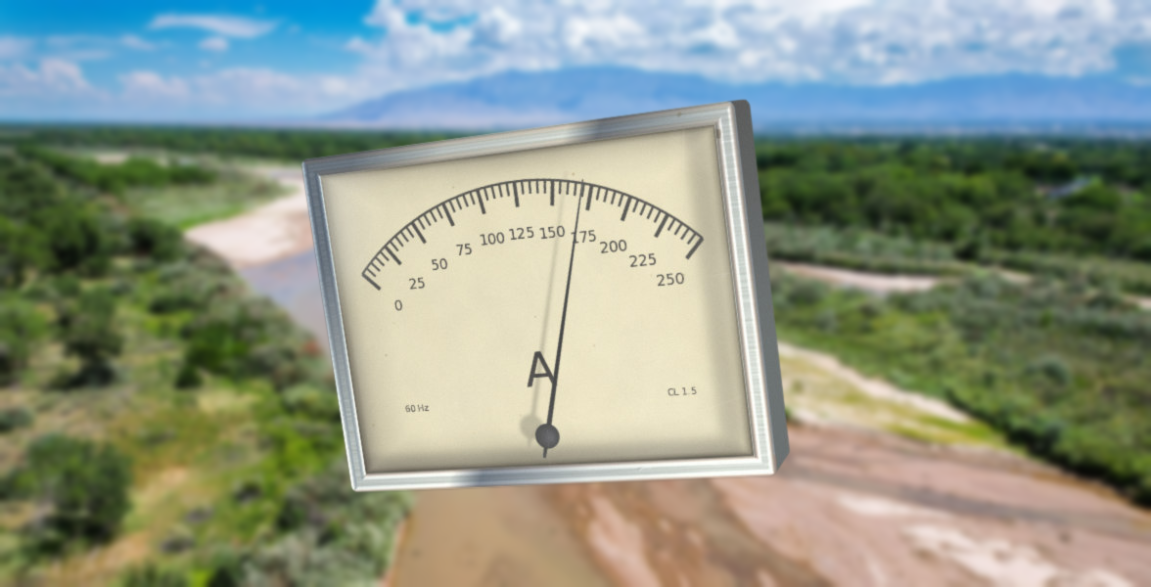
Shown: 170
